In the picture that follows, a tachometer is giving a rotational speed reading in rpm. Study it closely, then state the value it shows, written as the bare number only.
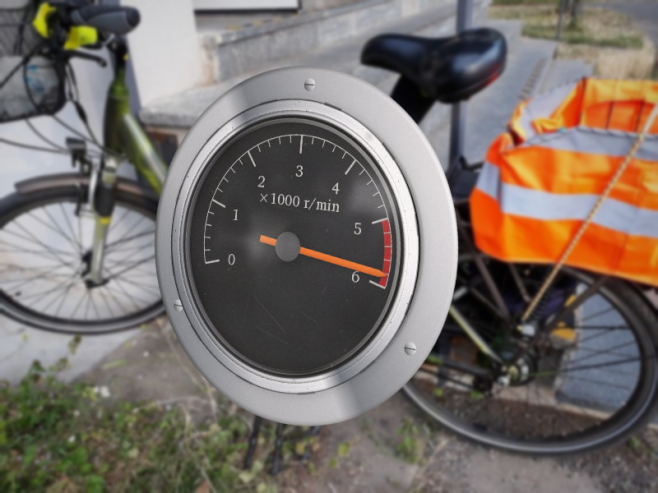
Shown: 5800
